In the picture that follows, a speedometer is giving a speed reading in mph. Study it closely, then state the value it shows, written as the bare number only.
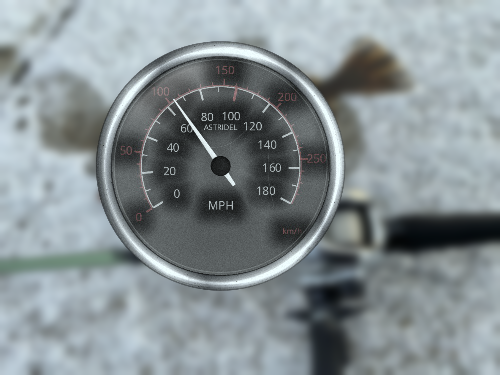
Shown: 65
